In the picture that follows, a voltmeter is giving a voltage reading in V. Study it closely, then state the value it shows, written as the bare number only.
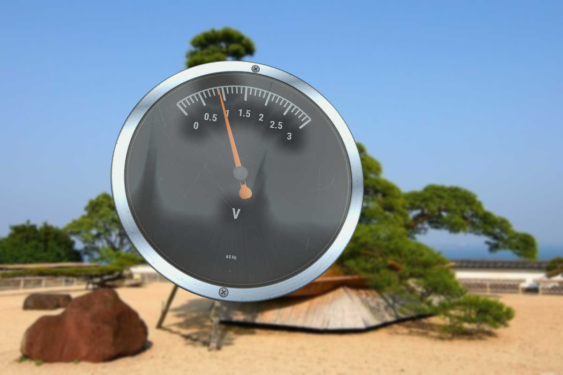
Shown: 0.9
